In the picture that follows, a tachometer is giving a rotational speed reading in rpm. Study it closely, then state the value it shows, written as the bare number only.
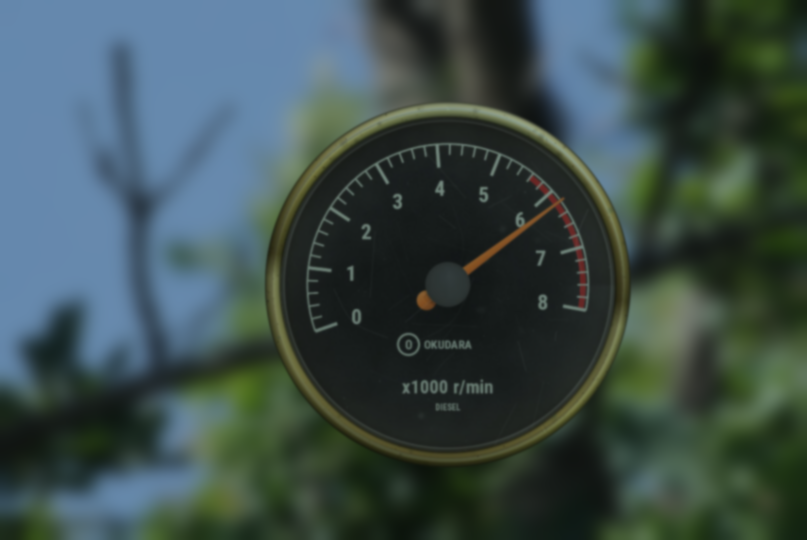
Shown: 6200
